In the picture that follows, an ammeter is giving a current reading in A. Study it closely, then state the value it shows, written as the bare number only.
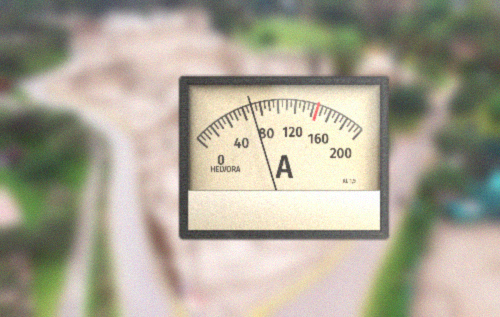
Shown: 70
